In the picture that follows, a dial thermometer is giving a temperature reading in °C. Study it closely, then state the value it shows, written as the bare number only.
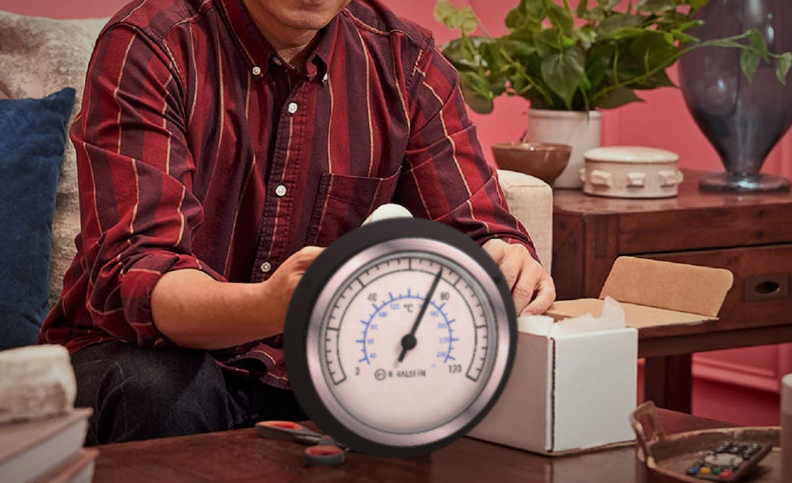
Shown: 72
